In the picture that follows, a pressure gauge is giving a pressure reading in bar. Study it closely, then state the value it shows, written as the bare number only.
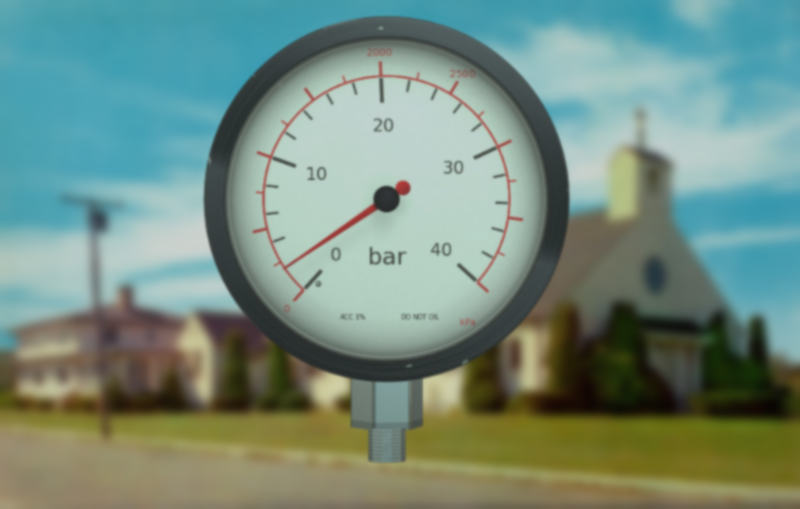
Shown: 2
